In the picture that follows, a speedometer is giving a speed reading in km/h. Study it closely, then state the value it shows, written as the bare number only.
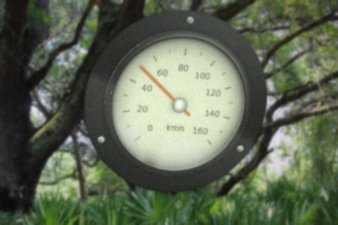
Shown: 50
